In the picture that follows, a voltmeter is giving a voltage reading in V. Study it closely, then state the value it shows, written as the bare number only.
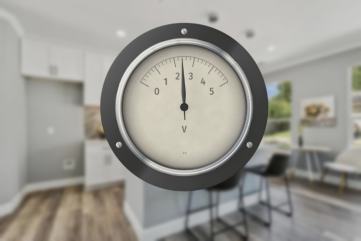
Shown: 2.4
